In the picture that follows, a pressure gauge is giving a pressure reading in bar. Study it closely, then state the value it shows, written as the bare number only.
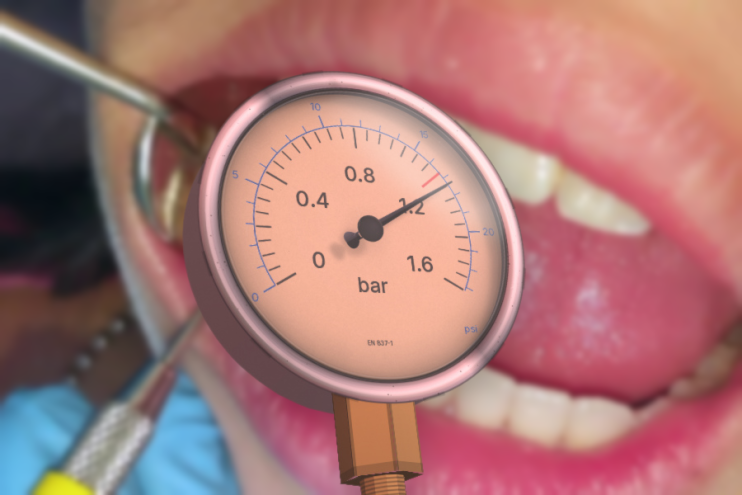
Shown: 1.2
